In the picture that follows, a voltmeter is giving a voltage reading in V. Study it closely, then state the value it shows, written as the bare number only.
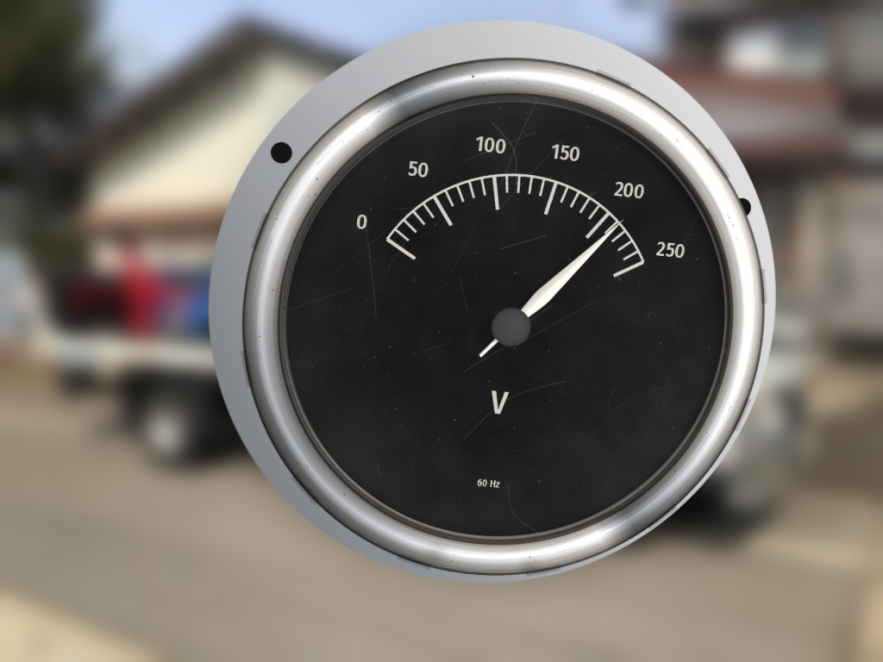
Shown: 210
